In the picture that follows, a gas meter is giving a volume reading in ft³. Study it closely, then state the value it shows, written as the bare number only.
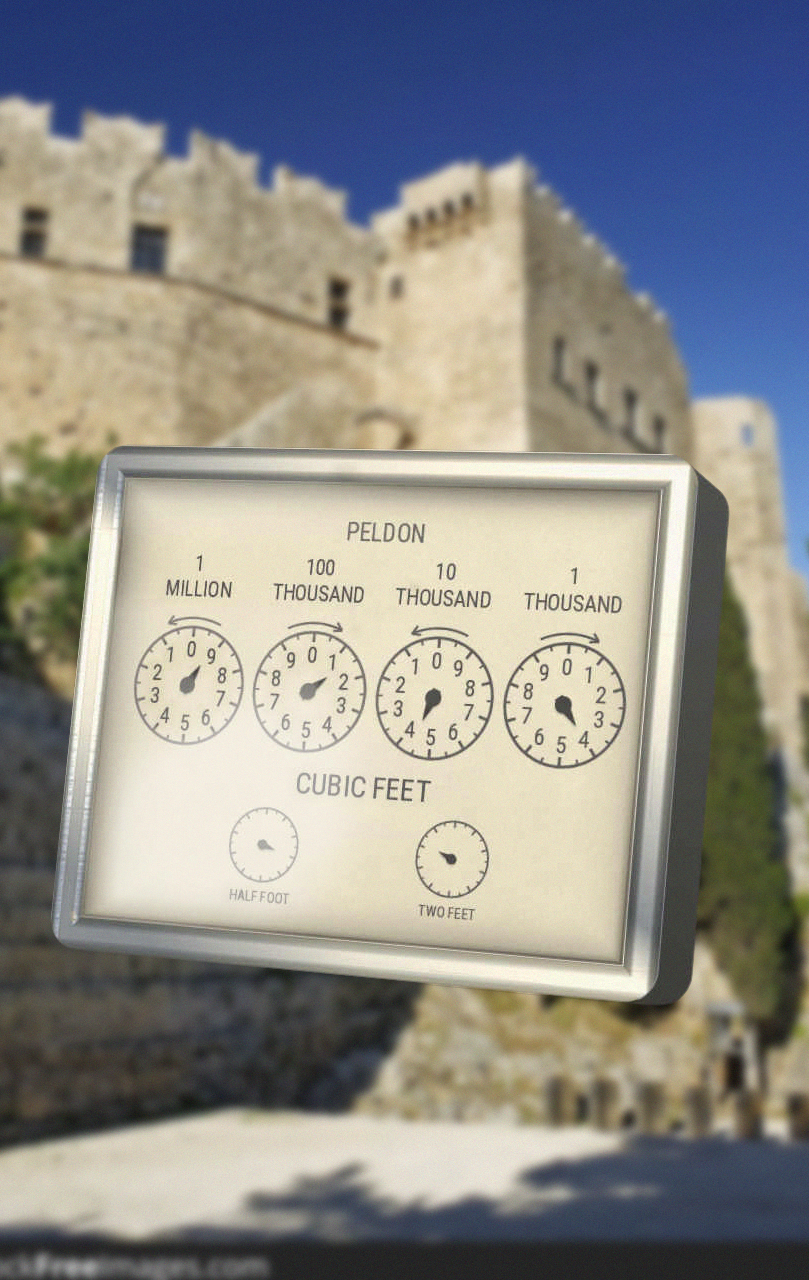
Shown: 914400
